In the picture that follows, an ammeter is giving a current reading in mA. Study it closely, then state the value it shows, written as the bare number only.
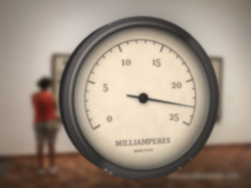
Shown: 23
